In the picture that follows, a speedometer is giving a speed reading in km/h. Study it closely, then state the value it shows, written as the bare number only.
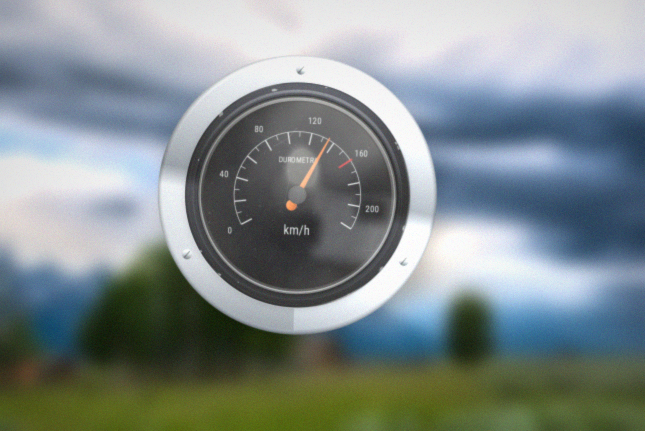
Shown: 135
